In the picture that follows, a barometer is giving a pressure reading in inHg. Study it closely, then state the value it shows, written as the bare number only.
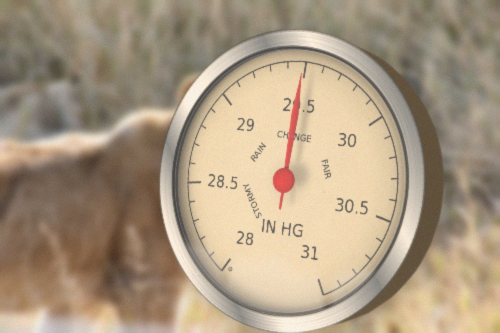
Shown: 29.5
